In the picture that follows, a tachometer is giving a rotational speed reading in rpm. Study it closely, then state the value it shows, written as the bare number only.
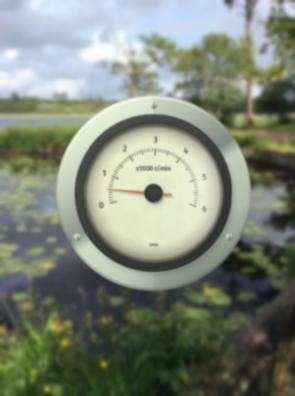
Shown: 500
